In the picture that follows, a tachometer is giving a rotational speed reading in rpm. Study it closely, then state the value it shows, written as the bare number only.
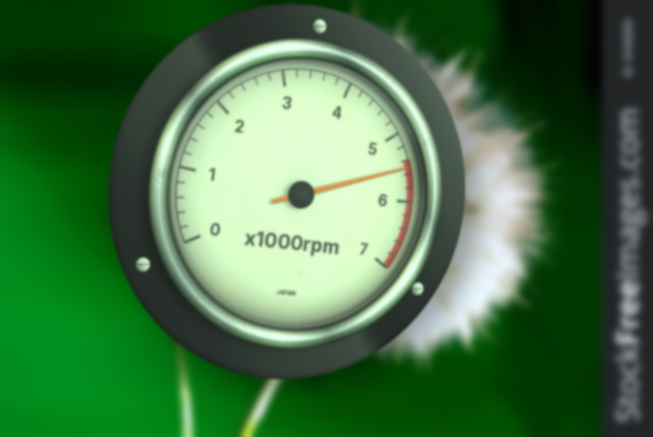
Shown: 5500
